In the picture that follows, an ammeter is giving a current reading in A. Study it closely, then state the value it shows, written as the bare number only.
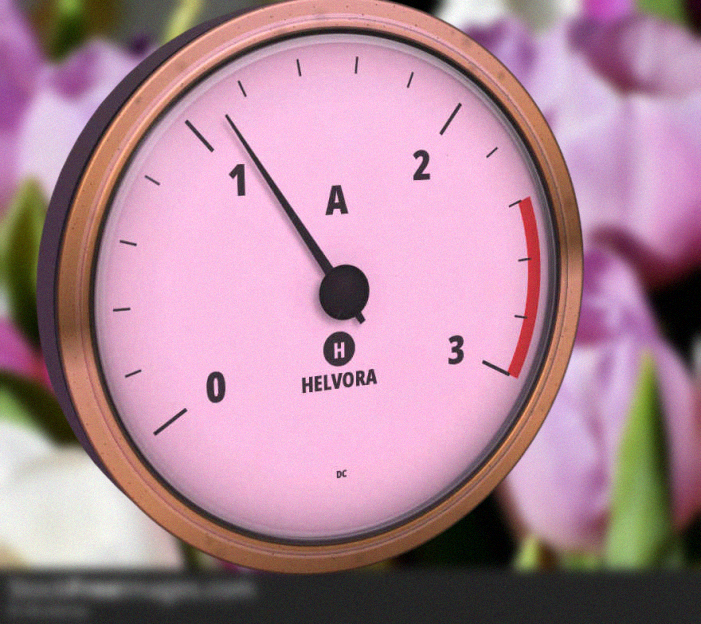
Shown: 1.1
